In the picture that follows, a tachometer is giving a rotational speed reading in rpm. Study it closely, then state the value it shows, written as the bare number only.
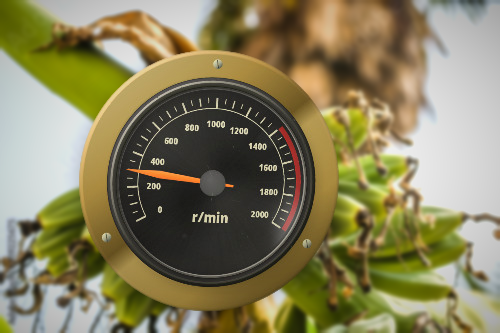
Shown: 300
